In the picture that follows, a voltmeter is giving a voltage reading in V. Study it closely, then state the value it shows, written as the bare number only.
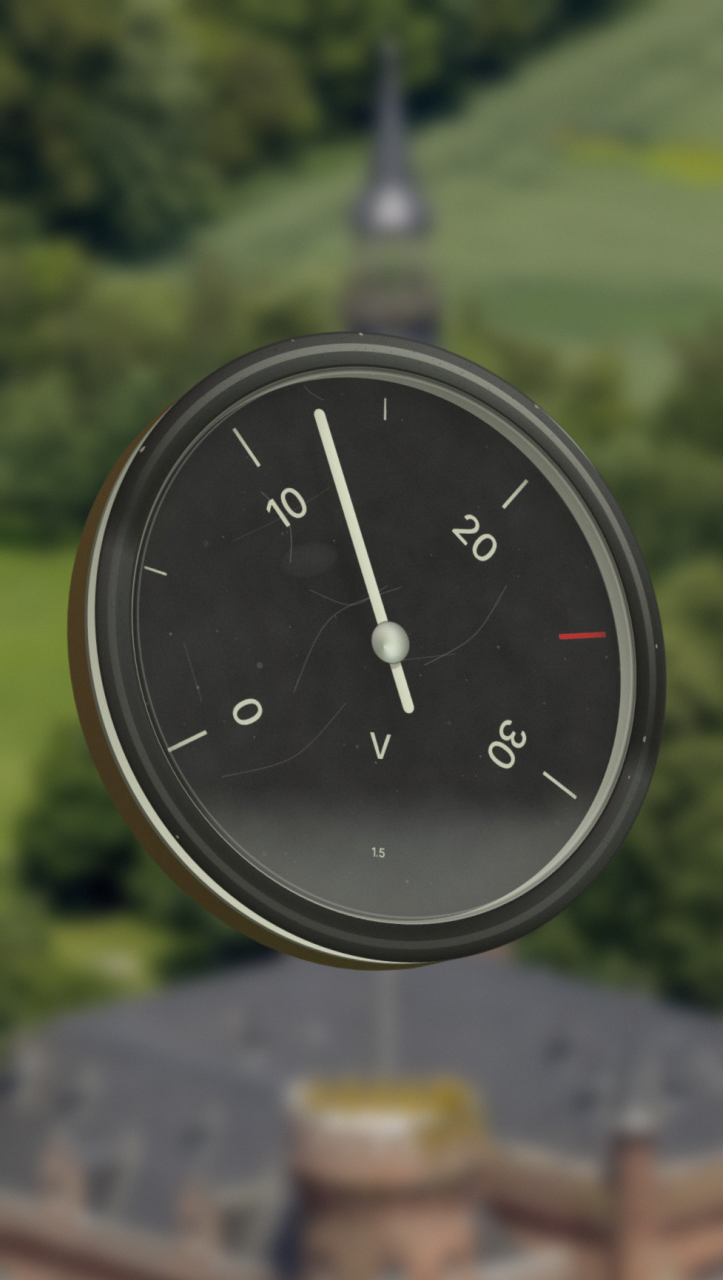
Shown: 12.5
